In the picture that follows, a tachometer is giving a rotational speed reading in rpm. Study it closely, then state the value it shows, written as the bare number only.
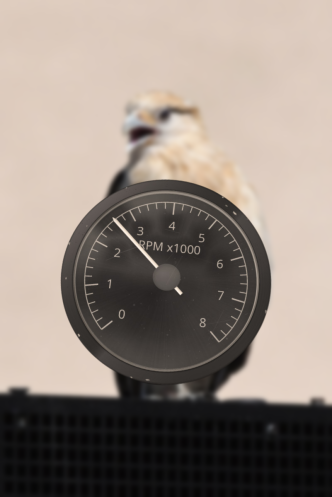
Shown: 2600
